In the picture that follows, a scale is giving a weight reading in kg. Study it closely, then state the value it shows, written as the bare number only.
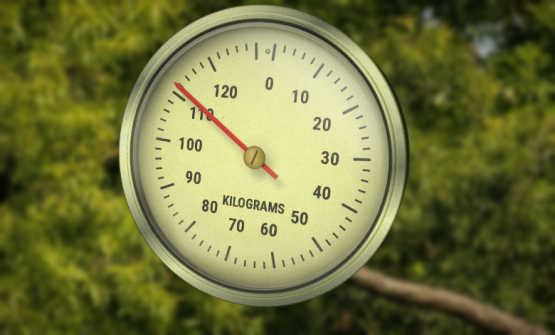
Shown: 112
